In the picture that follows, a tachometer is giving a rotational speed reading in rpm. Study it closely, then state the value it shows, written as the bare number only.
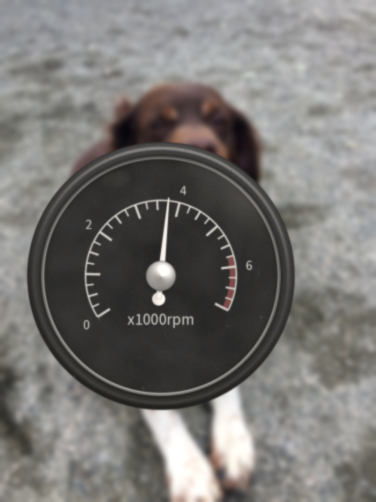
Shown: 3750
